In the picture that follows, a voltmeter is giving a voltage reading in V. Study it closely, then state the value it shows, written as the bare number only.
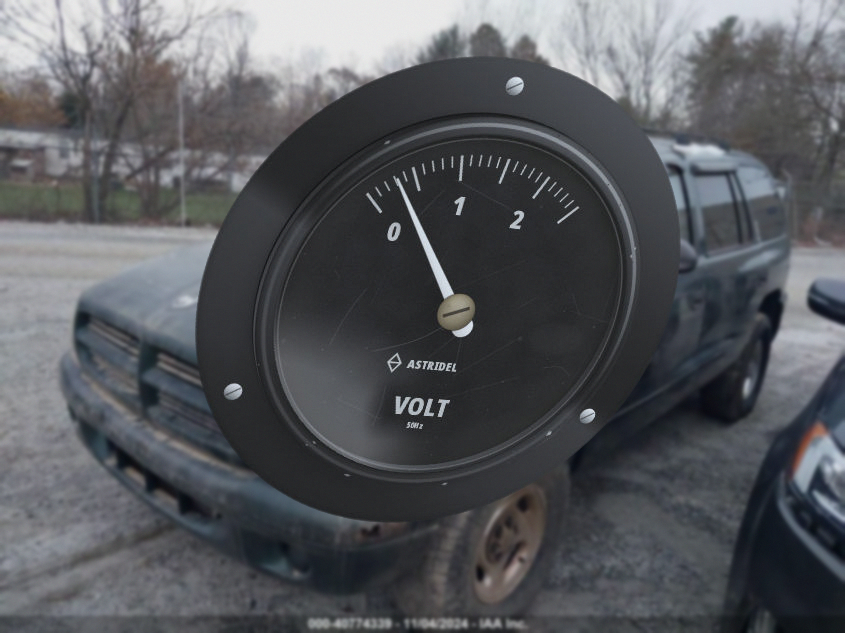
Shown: 0.3
